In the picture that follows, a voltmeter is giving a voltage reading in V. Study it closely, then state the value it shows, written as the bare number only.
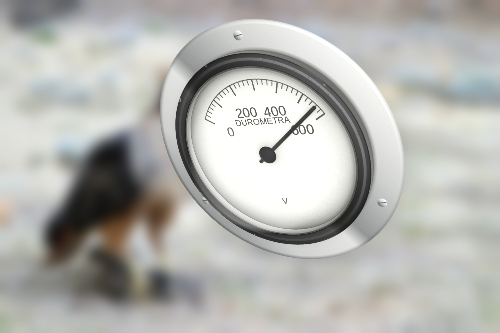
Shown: 560
